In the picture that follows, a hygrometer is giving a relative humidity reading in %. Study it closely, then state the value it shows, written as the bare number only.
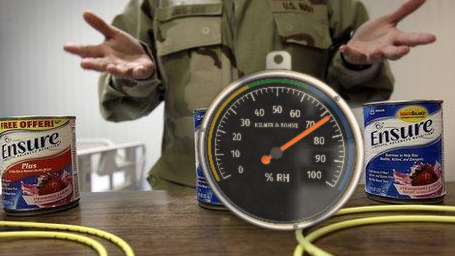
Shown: 72
